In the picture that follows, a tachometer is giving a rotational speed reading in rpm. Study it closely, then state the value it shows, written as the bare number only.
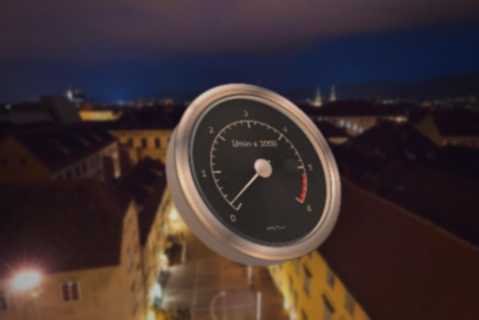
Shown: 200
